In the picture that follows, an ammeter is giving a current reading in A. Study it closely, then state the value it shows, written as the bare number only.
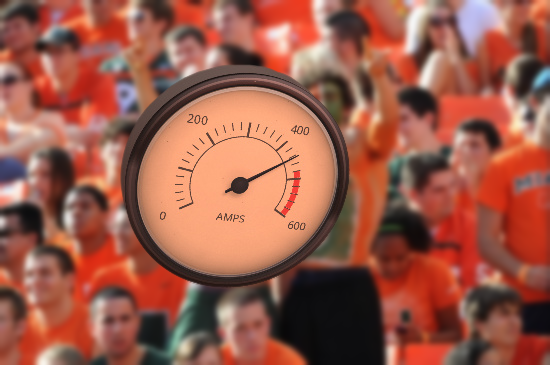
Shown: 440
